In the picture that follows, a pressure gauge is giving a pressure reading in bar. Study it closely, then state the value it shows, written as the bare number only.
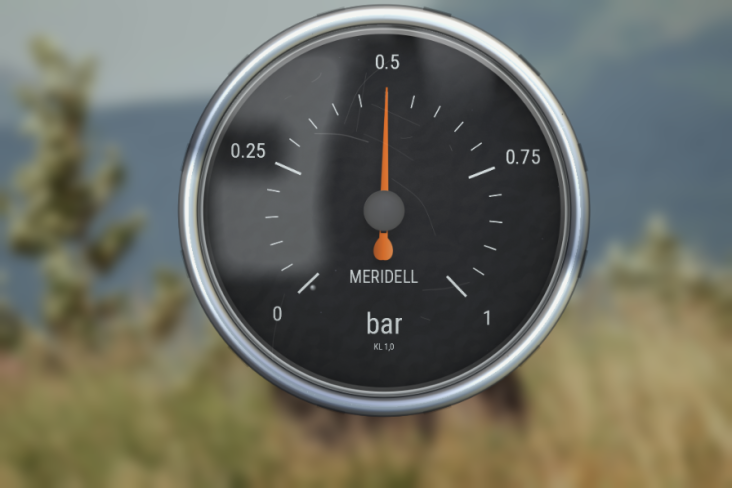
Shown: 0.5
